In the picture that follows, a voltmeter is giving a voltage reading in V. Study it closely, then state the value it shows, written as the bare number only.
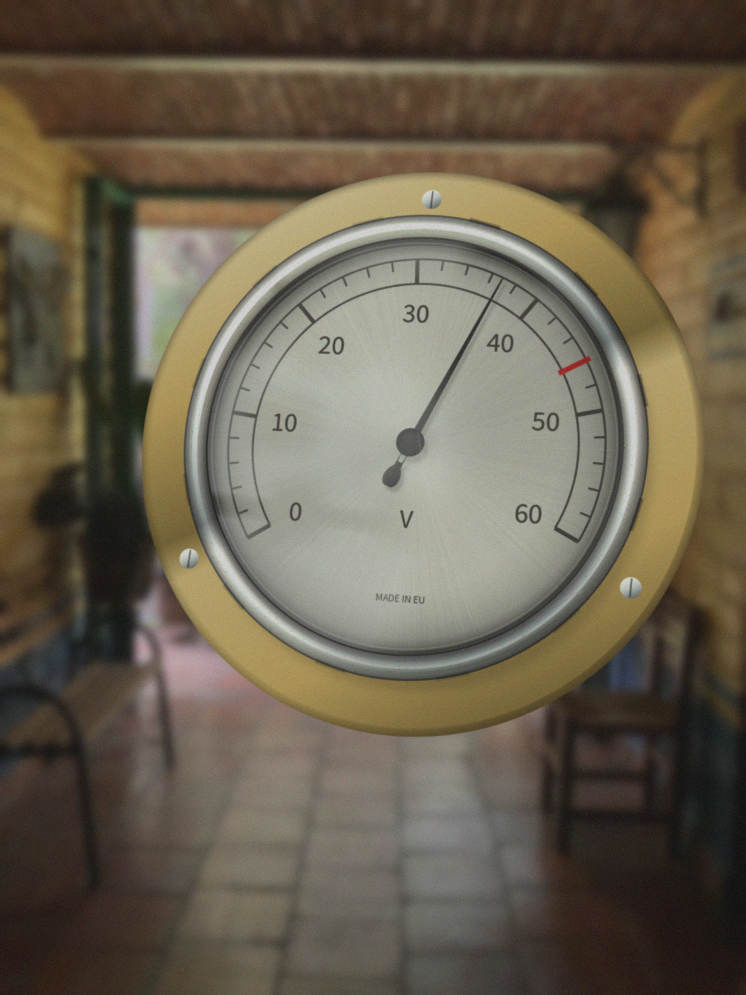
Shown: 37
